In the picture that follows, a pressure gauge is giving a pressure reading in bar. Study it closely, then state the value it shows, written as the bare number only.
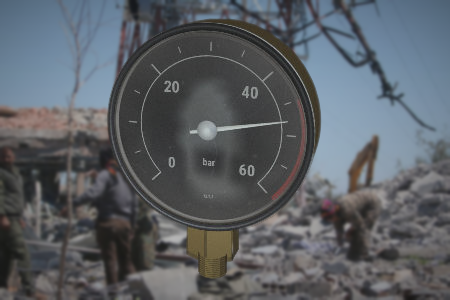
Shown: 47.5
